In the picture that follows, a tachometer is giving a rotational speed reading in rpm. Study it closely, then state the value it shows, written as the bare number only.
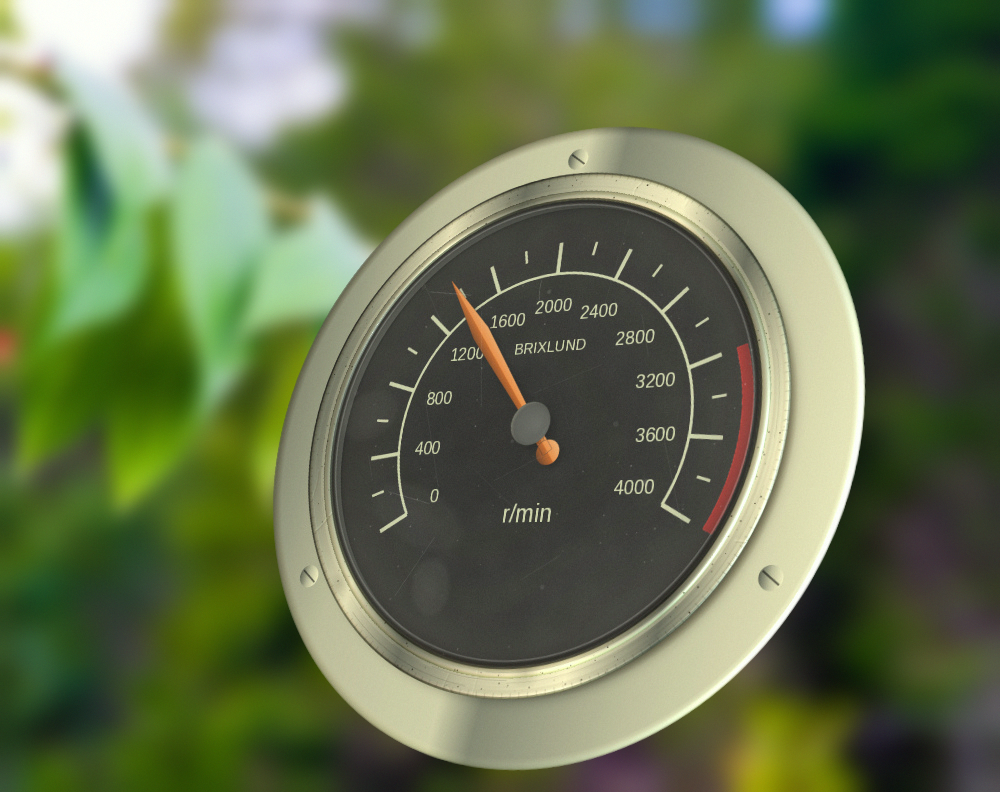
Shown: 1400
